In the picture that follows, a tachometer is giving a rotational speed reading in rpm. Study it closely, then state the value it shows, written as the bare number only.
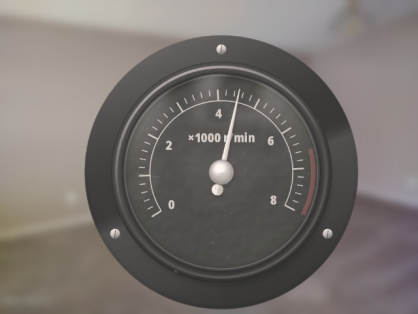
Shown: 4500
